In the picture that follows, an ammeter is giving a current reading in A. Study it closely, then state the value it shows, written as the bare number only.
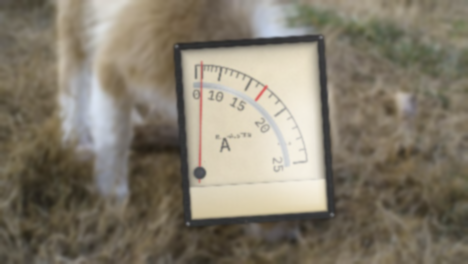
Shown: 5
